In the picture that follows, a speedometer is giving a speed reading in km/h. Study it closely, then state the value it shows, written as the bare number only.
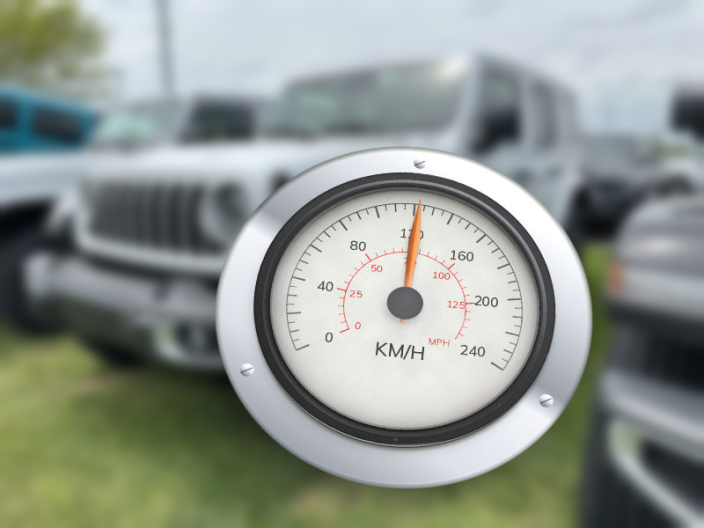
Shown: 122.5
